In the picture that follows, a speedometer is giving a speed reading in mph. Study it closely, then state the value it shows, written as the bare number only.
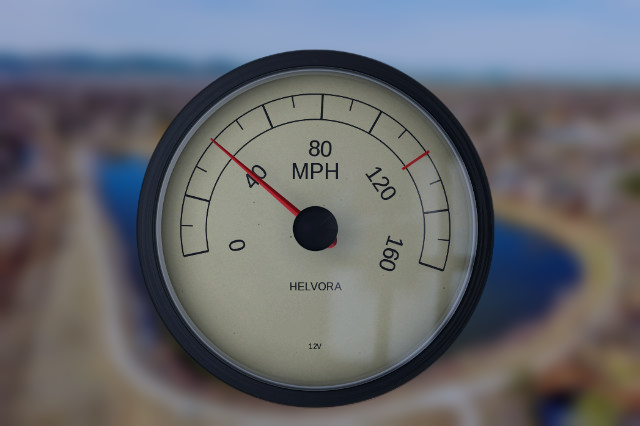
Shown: 40
